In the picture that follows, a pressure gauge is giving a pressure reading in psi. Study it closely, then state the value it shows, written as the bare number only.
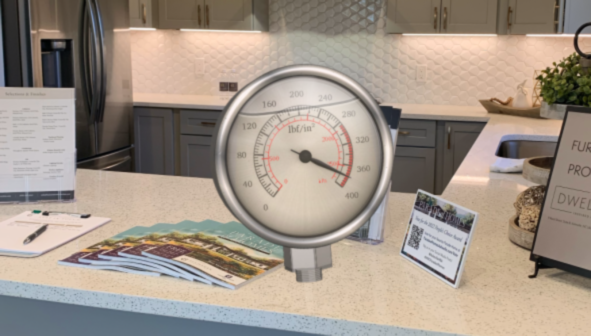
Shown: 380
